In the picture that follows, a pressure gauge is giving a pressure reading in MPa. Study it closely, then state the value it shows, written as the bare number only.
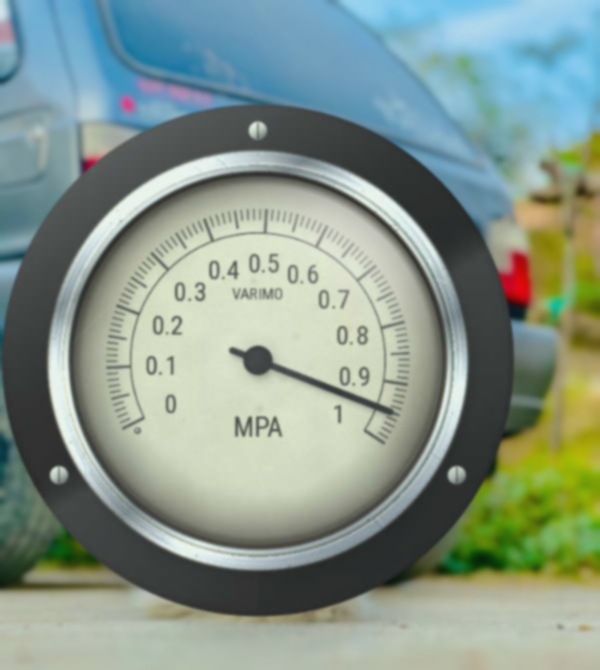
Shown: 0.95
